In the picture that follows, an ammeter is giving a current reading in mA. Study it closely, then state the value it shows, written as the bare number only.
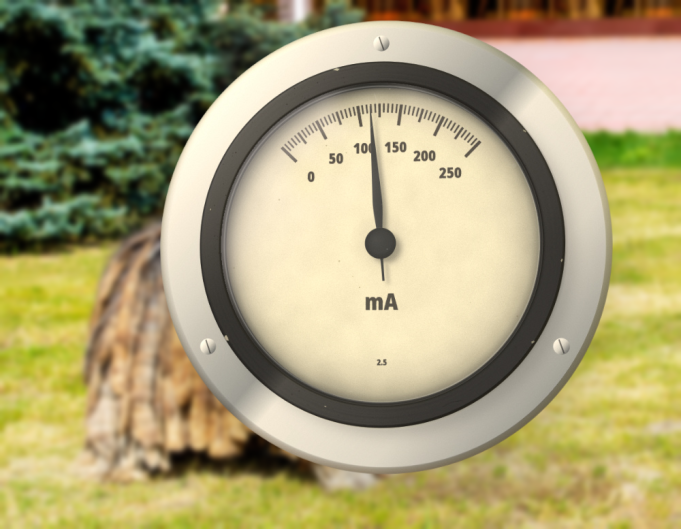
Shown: 115
